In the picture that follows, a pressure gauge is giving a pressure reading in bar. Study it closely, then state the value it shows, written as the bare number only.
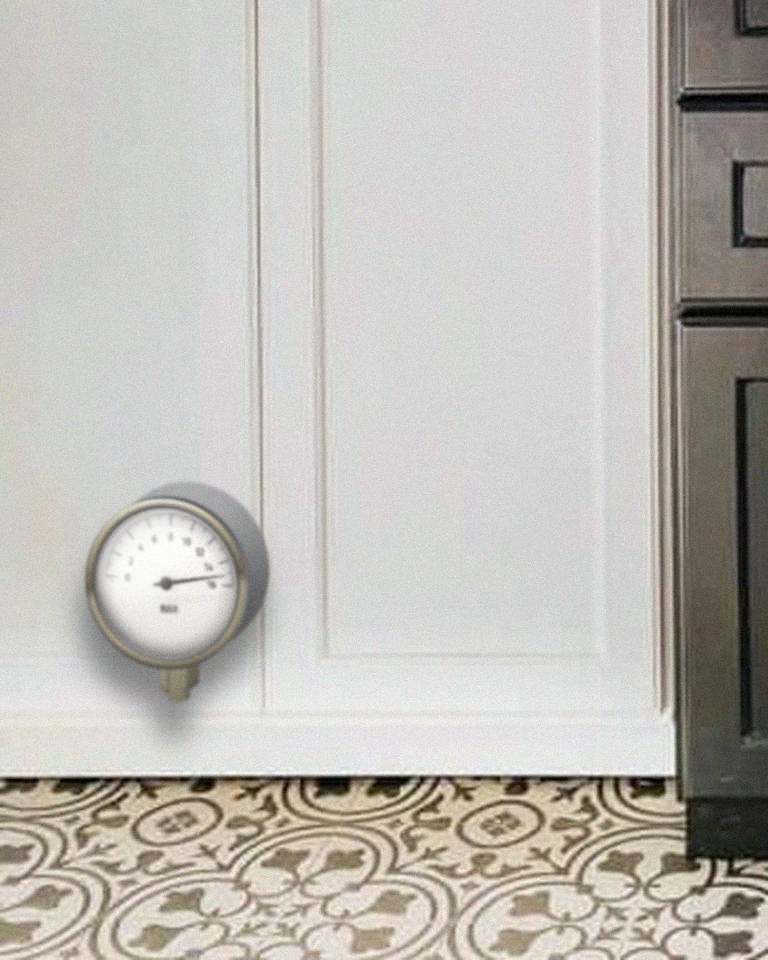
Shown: 15
